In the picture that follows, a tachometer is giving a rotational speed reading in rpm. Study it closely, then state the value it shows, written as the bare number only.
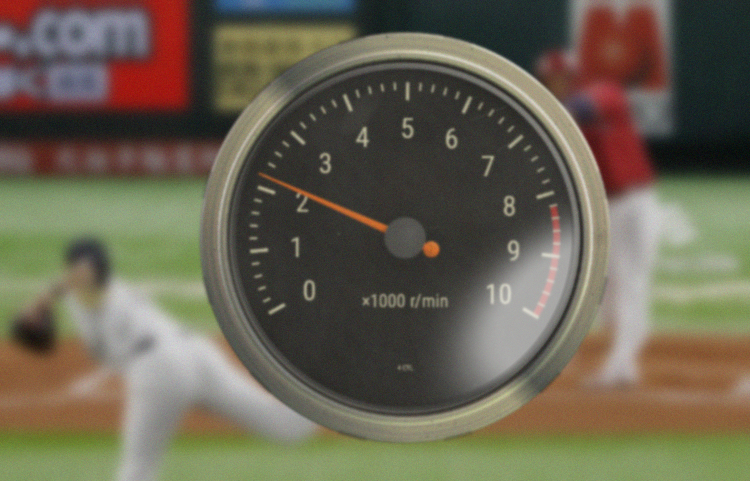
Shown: 2200
